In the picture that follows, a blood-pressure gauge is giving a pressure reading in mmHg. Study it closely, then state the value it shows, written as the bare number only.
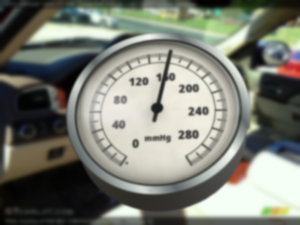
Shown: 160
